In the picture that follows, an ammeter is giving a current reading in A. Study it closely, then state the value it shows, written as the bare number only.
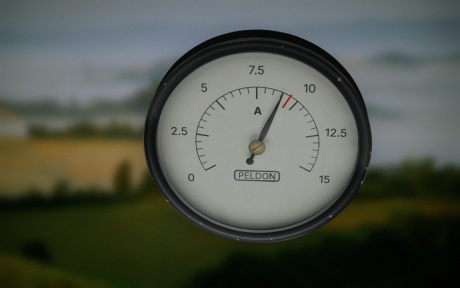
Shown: 9
